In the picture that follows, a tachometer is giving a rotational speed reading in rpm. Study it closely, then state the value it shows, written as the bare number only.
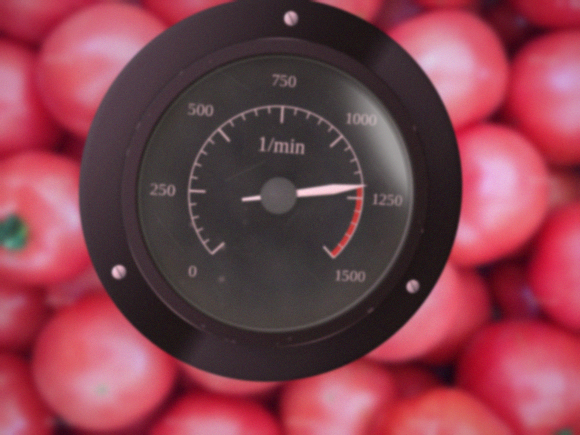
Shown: 1200
